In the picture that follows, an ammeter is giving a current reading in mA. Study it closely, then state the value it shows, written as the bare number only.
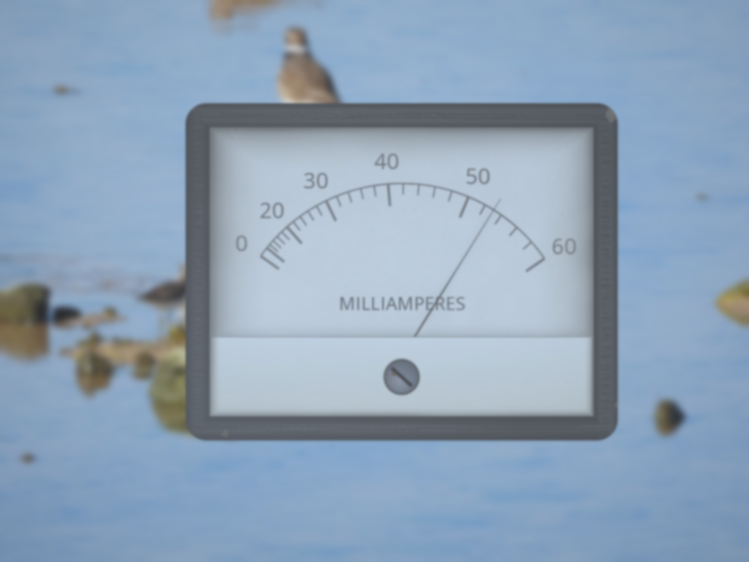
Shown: 53
